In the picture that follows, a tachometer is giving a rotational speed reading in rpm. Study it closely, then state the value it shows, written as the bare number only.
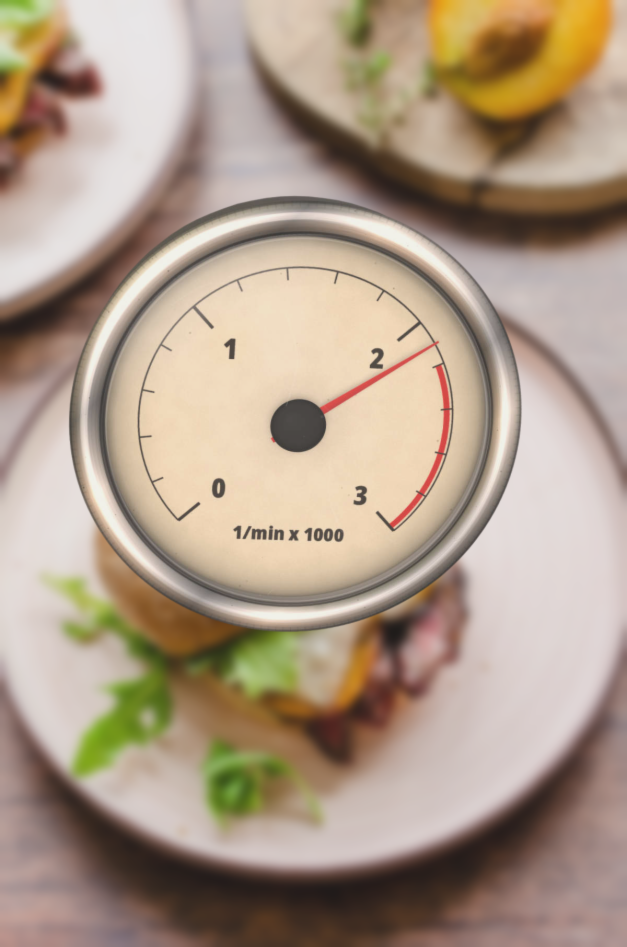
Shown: 2100
